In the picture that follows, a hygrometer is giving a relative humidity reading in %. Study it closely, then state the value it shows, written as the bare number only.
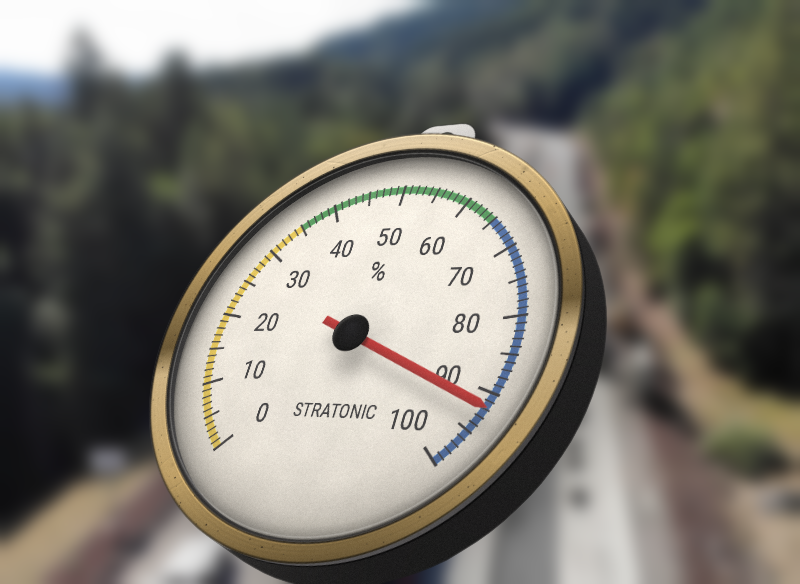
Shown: 92
